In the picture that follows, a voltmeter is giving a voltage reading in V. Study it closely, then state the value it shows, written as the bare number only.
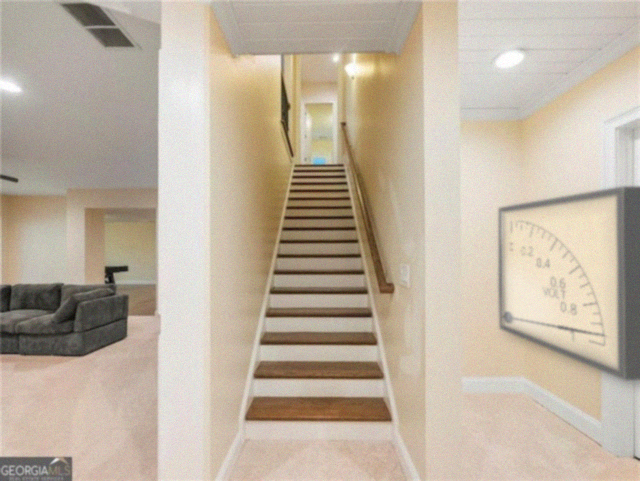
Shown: 0.95
